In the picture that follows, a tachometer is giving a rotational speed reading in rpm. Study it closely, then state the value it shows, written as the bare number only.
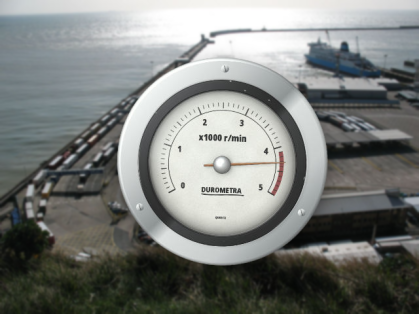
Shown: 4300
